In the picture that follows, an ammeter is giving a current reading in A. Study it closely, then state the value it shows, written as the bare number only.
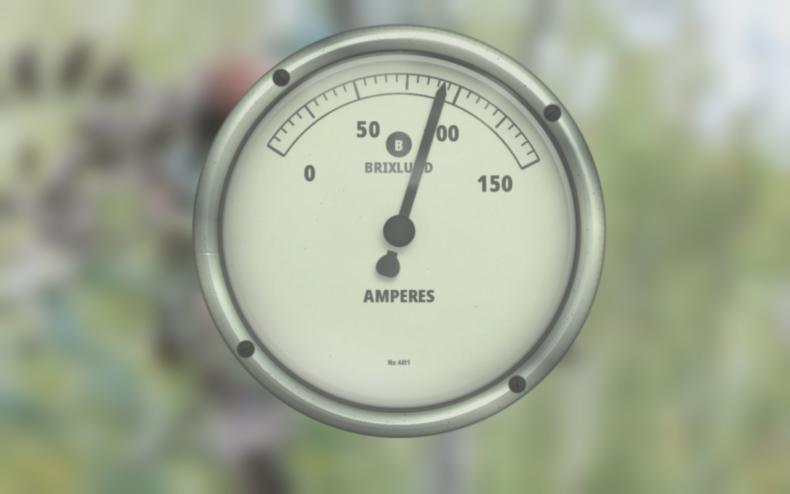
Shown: 92.5
